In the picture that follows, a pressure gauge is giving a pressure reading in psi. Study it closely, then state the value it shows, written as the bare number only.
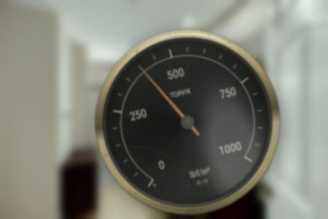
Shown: 400
